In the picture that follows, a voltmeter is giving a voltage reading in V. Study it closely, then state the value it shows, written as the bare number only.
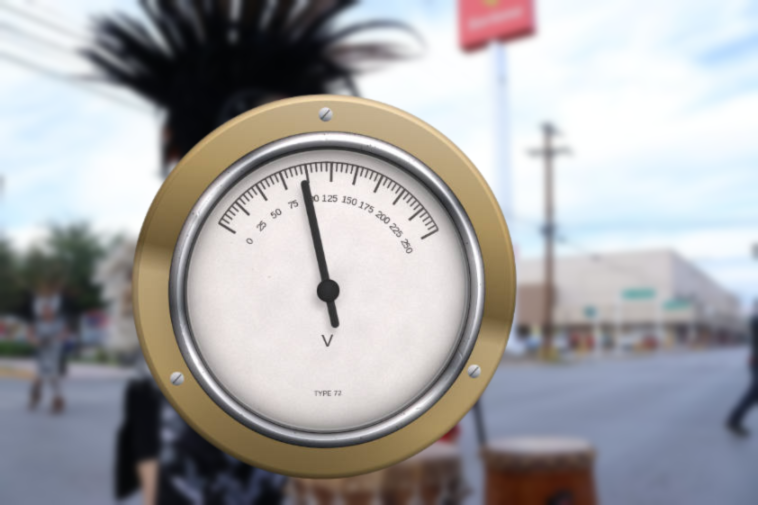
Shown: 95
